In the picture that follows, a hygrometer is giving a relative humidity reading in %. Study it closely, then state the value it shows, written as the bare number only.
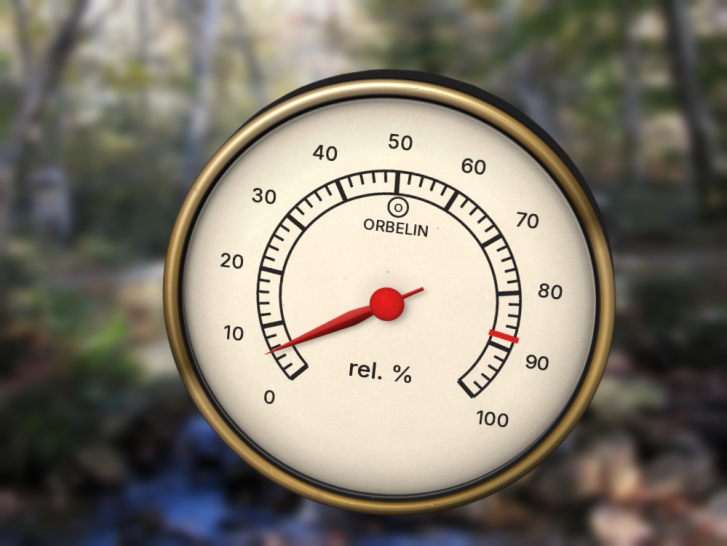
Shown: 6
